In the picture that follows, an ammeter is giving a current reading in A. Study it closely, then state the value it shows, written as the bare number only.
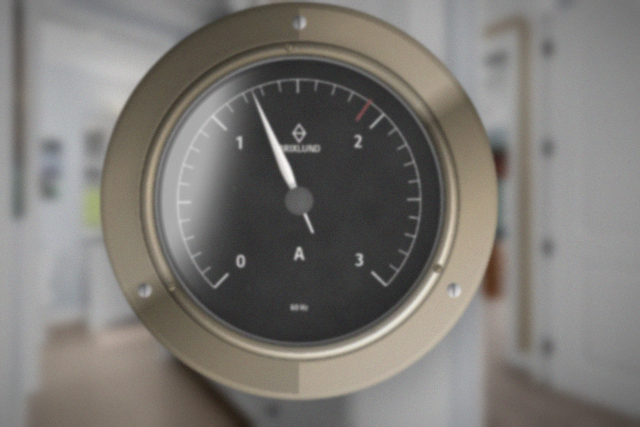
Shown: 1.25
